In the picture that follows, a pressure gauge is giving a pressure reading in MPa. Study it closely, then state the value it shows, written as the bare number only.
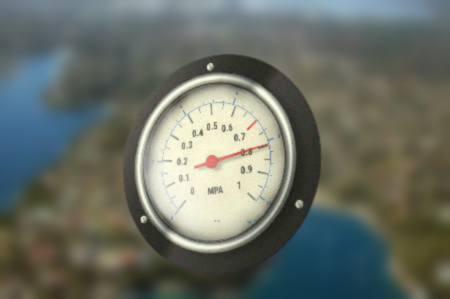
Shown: 0.8
